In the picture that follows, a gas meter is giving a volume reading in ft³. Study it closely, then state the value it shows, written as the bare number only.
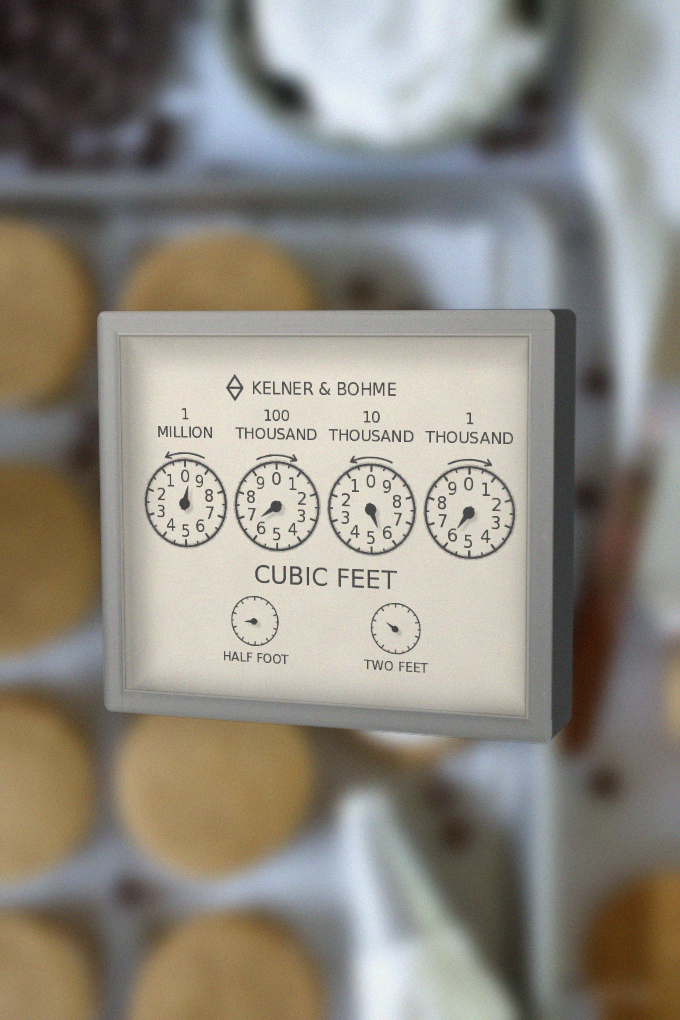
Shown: 965600
